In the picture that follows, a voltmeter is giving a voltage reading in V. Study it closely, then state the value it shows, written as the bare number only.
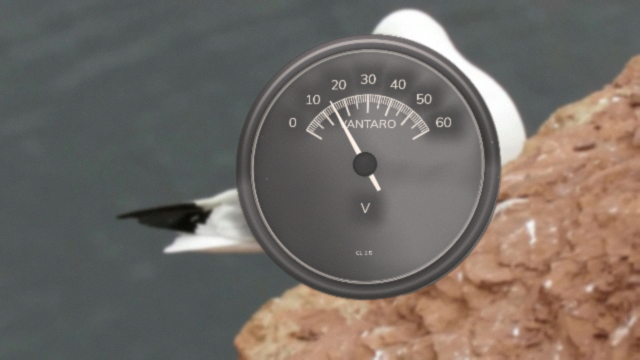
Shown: 15
